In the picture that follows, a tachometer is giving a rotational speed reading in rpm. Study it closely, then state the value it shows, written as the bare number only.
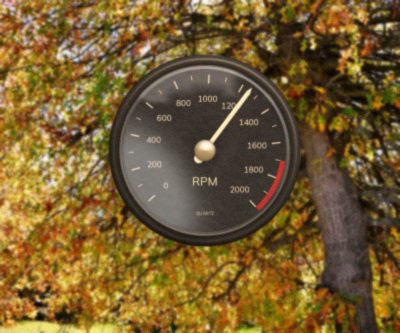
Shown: 1250
